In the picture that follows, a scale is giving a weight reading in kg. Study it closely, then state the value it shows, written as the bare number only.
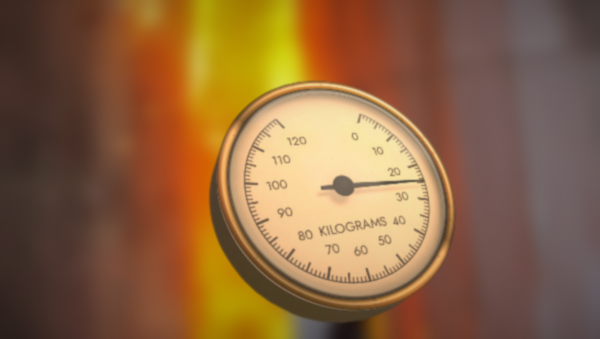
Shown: 25
